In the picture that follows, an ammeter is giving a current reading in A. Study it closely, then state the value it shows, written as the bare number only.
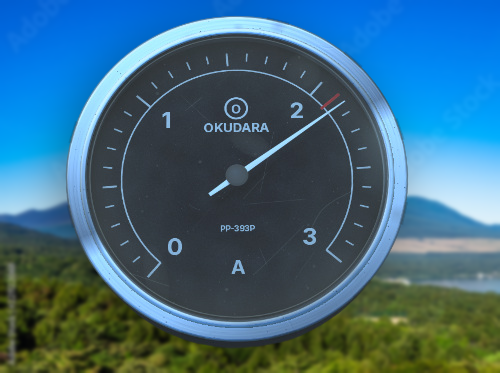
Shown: 2.15
